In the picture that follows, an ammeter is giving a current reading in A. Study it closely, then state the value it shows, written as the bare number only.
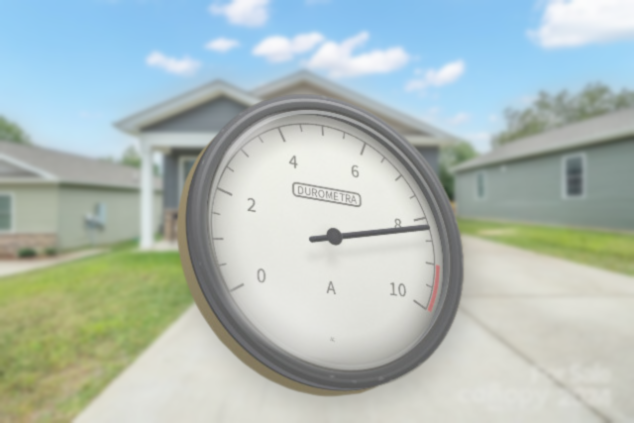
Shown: 8.25
